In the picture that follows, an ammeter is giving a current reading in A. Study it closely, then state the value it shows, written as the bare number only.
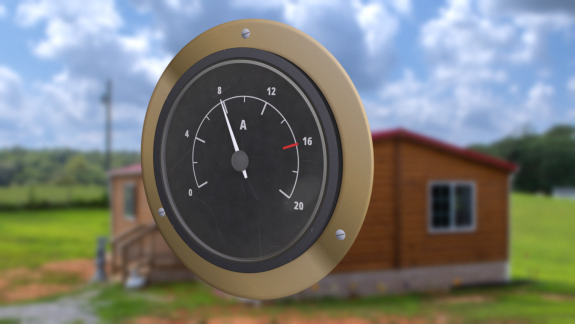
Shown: 8
